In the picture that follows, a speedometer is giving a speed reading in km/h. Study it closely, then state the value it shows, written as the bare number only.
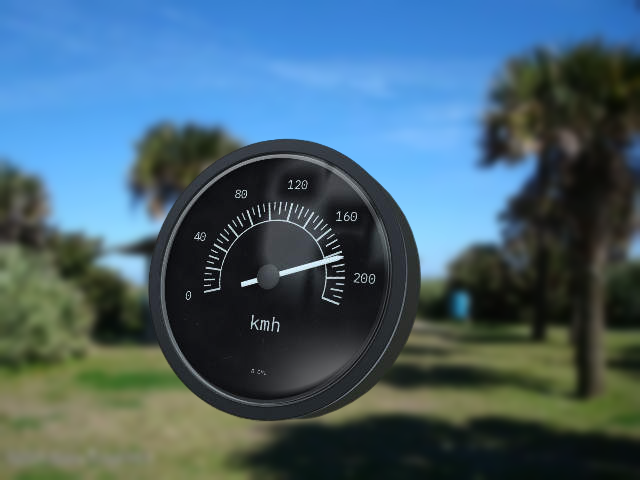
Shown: 185
